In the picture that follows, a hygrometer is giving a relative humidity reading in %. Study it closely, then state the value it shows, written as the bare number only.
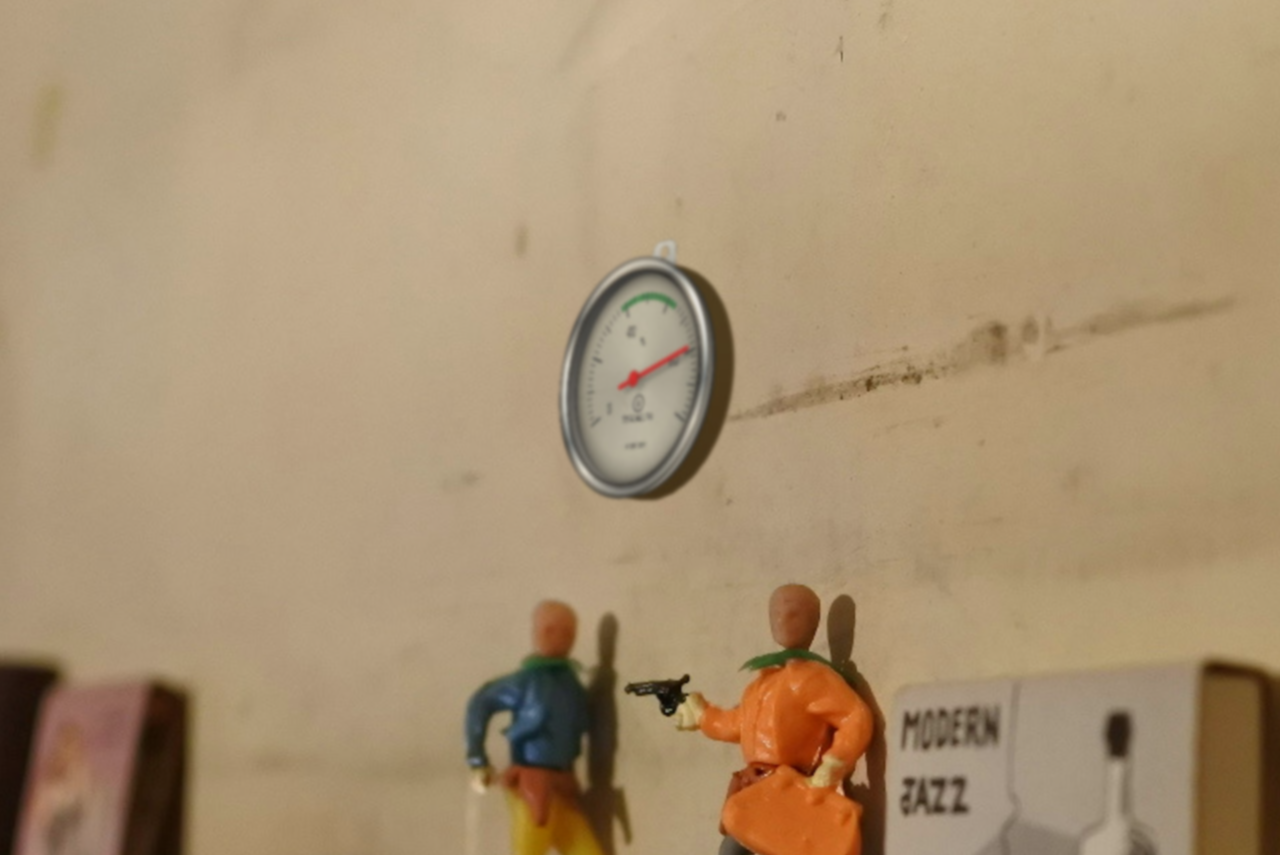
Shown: 80
